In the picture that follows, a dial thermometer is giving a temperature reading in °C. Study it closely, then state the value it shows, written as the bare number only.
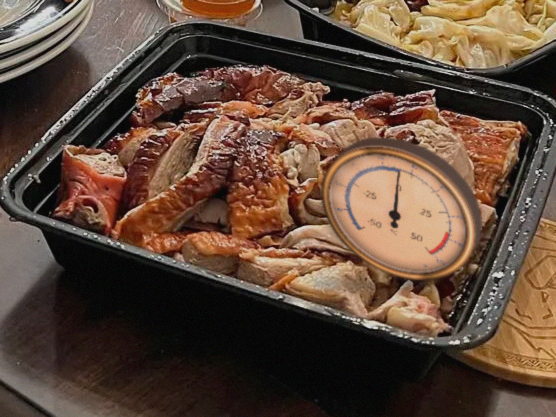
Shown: 0
